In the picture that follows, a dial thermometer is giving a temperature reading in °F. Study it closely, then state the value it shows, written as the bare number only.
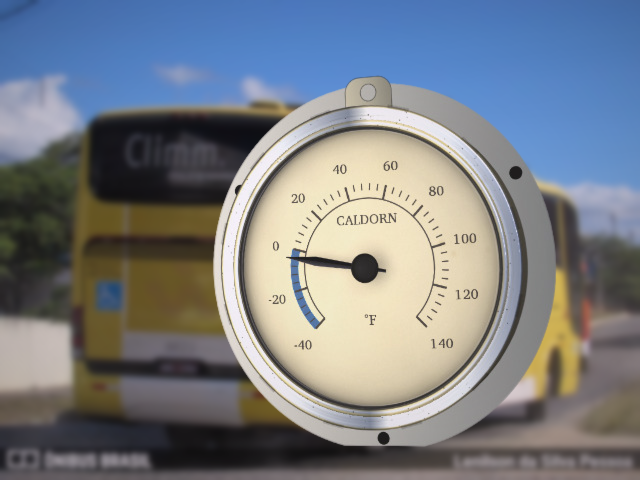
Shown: -4
